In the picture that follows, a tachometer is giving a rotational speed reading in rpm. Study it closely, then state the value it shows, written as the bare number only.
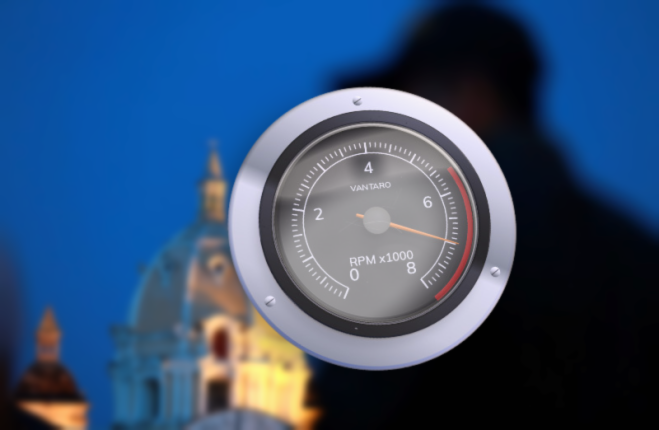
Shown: 7000
